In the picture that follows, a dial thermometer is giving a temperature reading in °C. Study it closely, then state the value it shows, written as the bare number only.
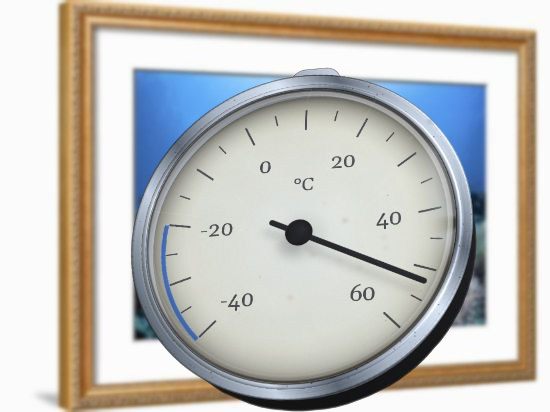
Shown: 52.5
